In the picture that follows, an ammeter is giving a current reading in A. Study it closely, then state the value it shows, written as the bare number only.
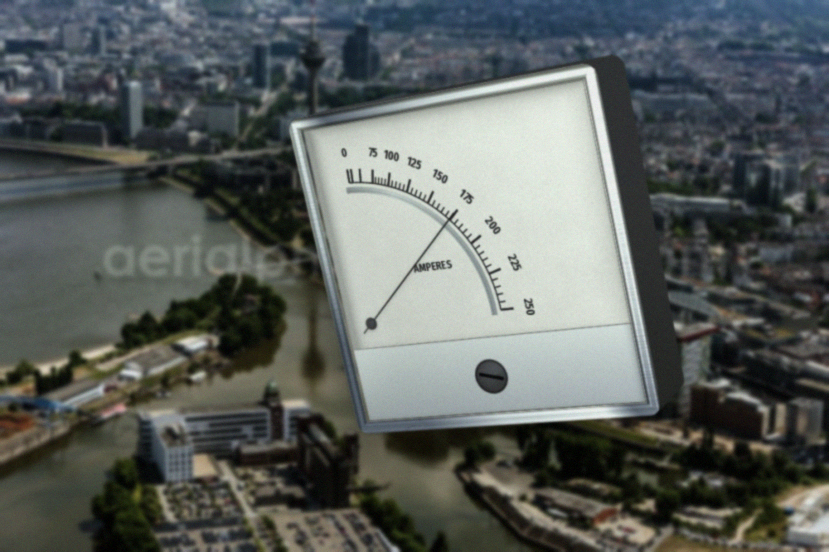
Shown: 175
